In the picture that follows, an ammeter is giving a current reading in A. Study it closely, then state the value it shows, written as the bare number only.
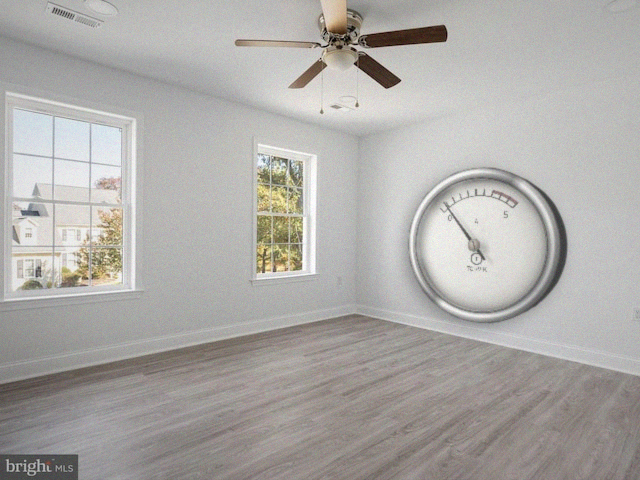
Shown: 0.5
